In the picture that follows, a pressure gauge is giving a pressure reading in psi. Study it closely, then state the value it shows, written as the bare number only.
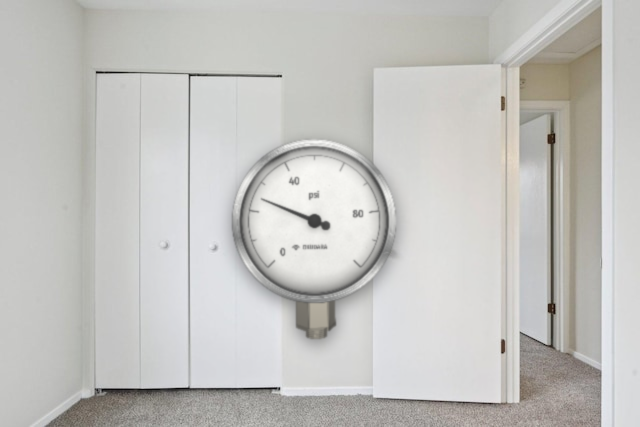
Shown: 25
